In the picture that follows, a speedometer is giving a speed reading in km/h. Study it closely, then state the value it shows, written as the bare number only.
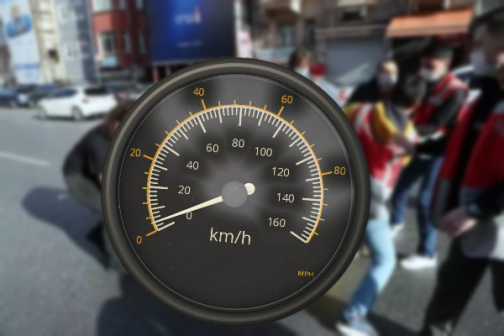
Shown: 4
